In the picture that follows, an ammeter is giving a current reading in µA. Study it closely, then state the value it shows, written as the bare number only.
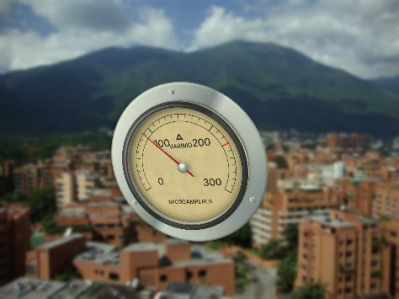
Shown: 90
